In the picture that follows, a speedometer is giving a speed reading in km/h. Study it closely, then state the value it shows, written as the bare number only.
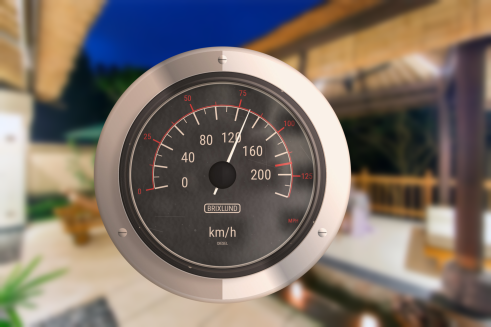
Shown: 130
